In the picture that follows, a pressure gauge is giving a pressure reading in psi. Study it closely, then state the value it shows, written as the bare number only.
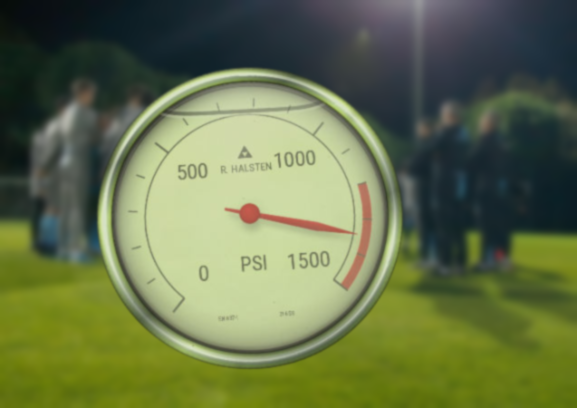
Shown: 1350
